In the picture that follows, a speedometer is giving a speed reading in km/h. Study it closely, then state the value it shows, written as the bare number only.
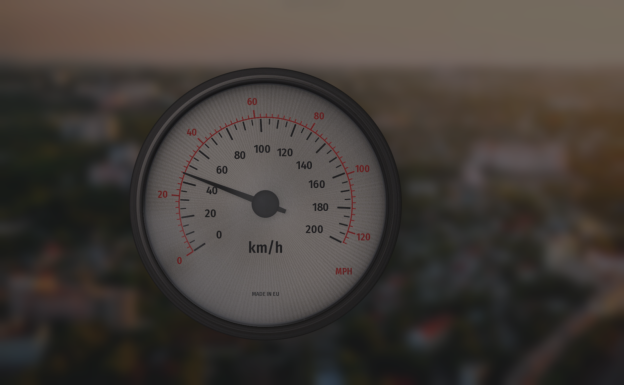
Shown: 45
